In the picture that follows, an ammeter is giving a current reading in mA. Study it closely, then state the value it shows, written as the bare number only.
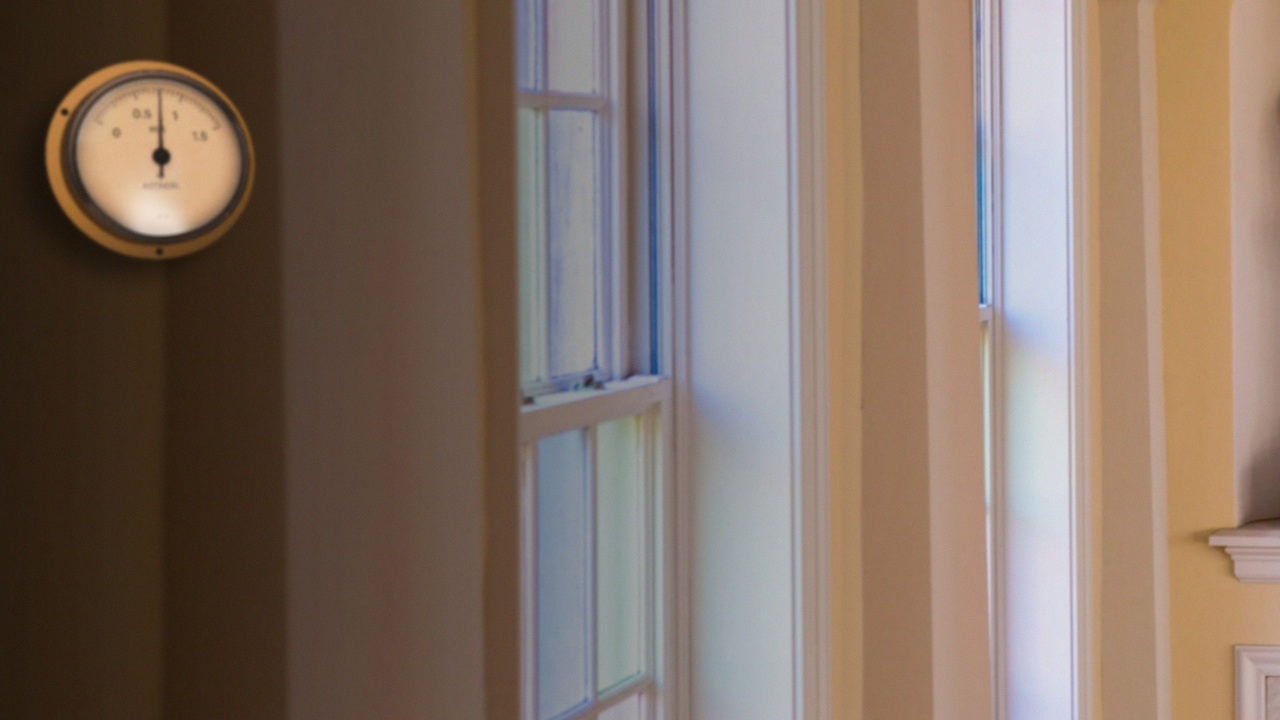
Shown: 0.75
